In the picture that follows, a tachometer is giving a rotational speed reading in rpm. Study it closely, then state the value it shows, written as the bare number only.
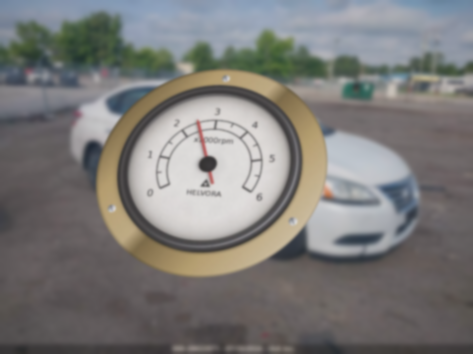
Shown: 2500
